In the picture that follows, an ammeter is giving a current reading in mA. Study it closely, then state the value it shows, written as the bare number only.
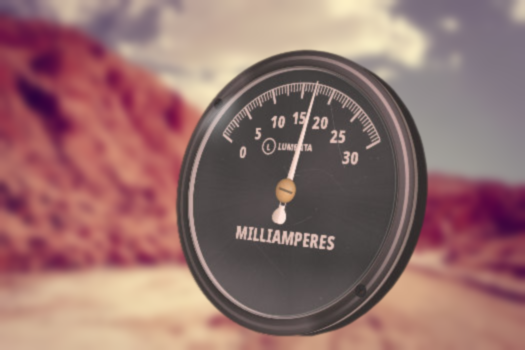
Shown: 17.5
